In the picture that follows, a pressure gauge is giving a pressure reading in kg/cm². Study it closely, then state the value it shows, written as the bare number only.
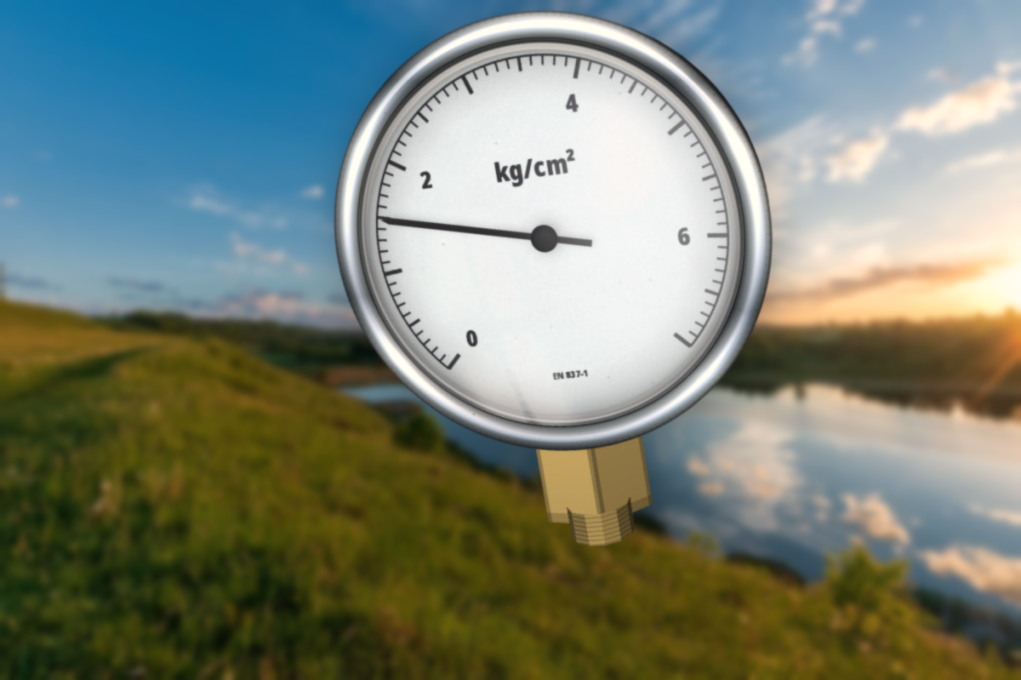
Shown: 1.5
